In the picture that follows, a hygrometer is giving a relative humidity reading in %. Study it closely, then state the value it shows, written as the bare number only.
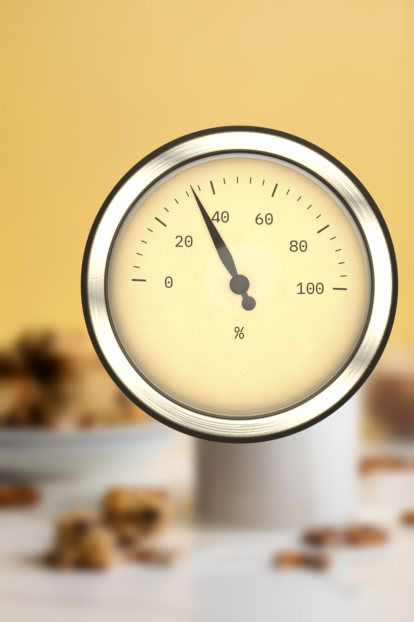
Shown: 34
